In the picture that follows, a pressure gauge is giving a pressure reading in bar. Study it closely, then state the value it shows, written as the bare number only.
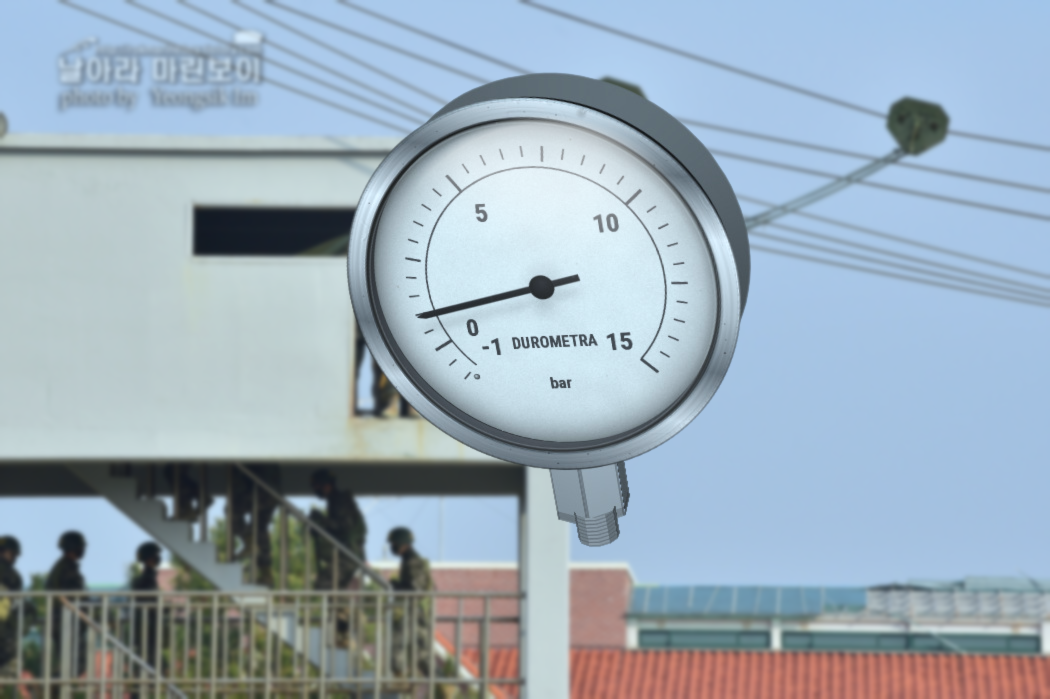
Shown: 1
